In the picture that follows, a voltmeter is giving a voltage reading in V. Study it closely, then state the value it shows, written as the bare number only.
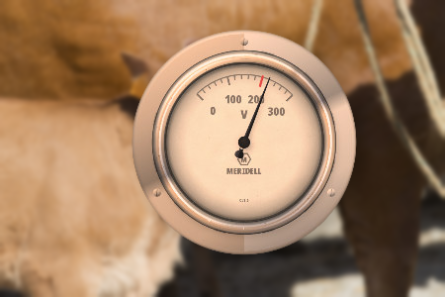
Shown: 220
